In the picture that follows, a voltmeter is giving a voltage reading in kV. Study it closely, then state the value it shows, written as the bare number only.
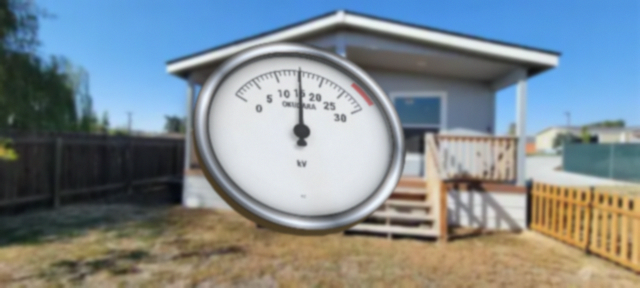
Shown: 15
